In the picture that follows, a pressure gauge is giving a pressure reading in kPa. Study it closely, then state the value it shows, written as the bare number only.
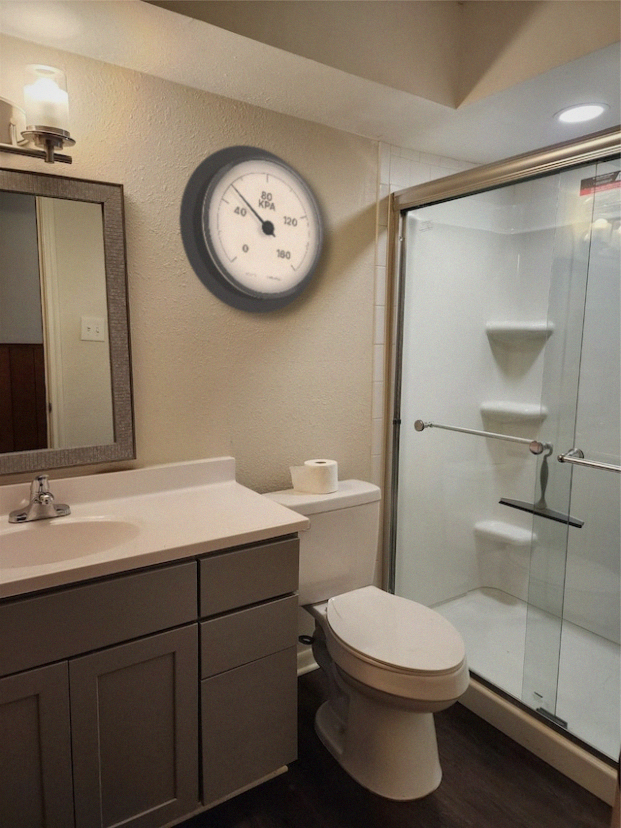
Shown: 50
